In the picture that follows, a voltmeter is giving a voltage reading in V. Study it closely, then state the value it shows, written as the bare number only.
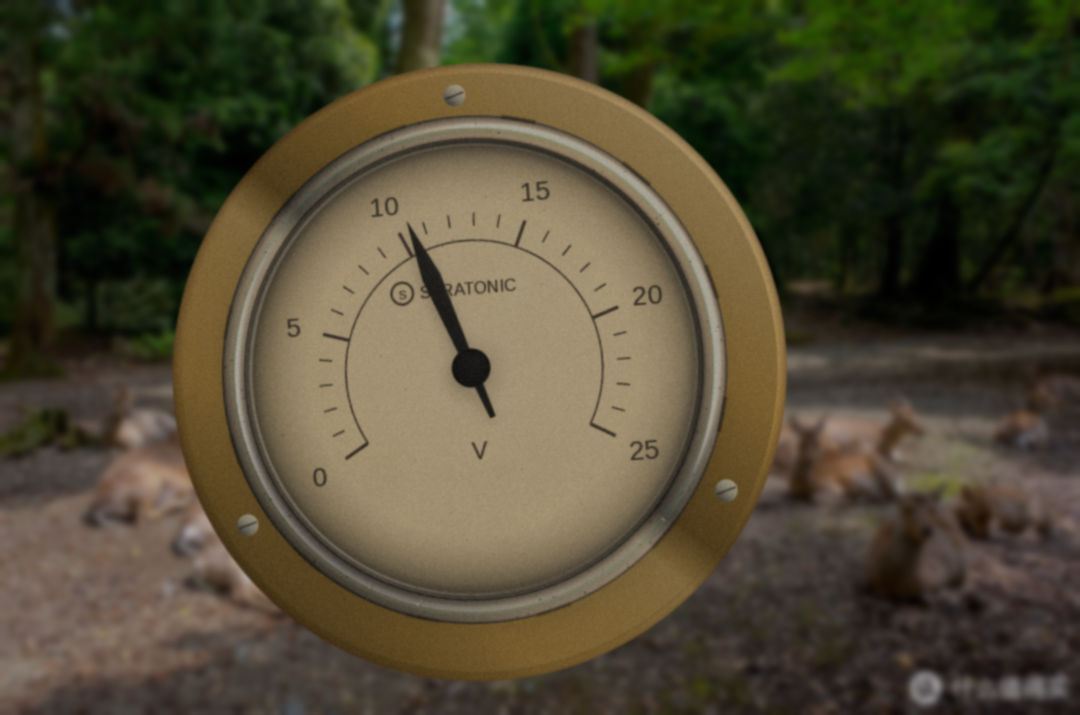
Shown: 10.5
